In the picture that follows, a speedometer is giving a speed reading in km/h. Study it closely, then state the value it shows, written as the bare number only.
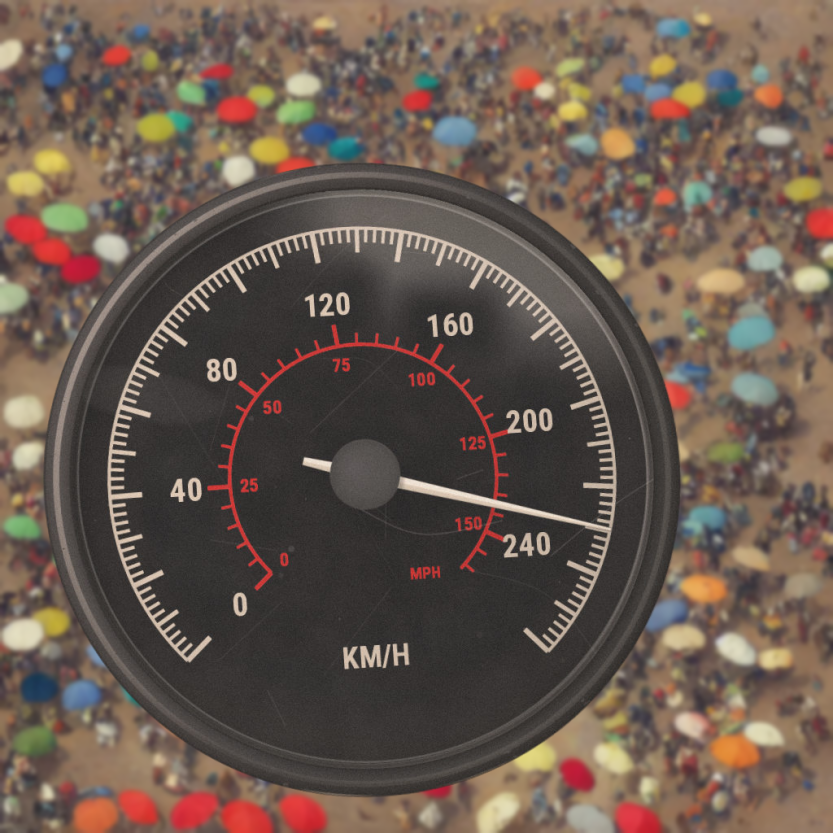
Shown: 230
